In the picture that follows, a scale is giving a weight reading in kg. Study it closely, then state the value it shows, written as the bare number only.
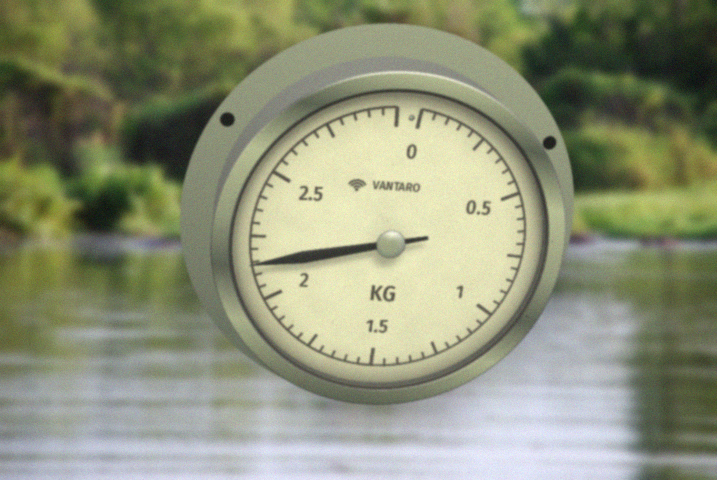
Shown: 2.15
